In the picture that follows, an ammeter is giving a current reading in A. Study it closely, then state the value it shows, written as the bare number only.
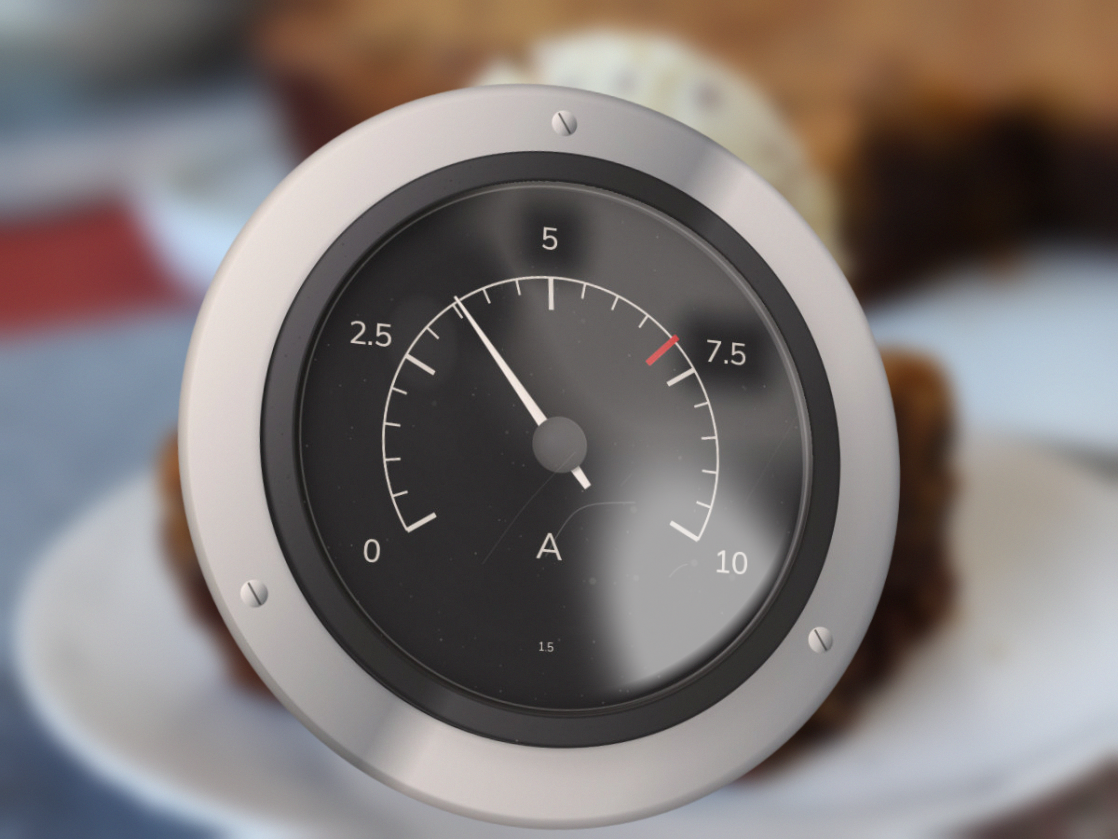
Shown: 3.5
